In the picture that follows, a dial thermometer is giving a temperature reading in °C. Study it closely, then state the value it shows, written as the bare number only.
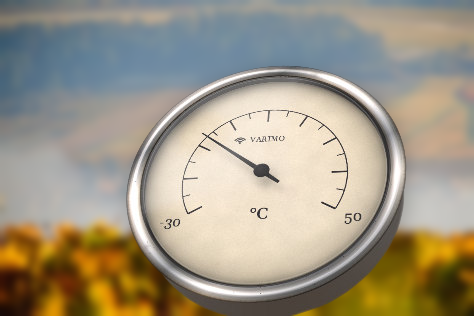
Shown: -7.5
